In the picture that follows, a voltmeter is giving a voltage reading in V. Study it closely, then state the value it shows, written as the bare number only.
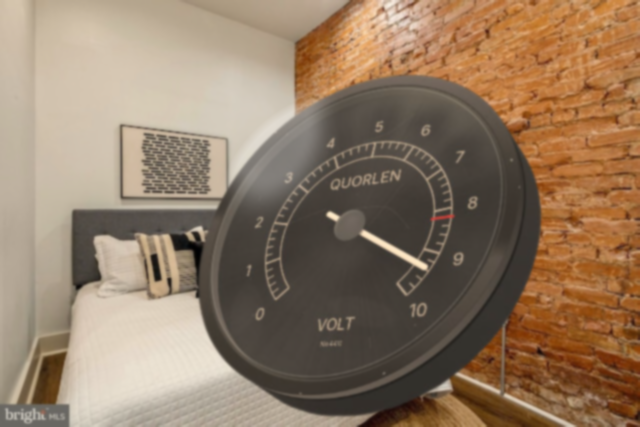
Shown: 9.4
